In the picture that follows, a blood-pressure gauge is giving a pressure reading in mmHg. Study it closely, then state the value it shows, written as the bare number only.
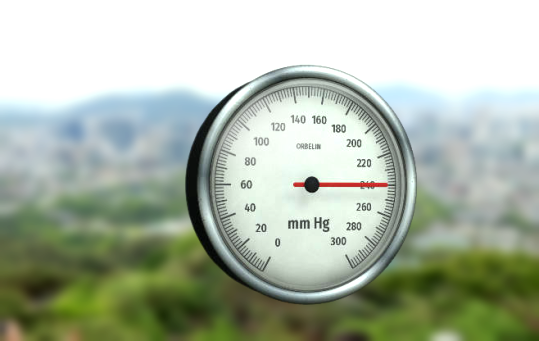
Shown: 240
